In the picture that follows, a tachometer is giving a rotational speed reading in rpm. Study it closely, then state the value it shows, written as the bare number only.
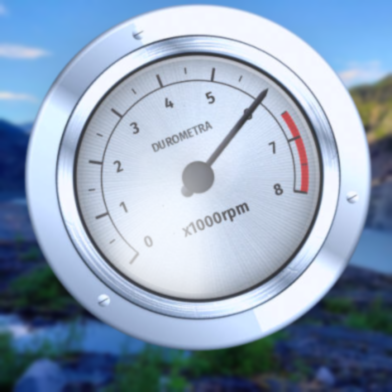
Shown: 6000
